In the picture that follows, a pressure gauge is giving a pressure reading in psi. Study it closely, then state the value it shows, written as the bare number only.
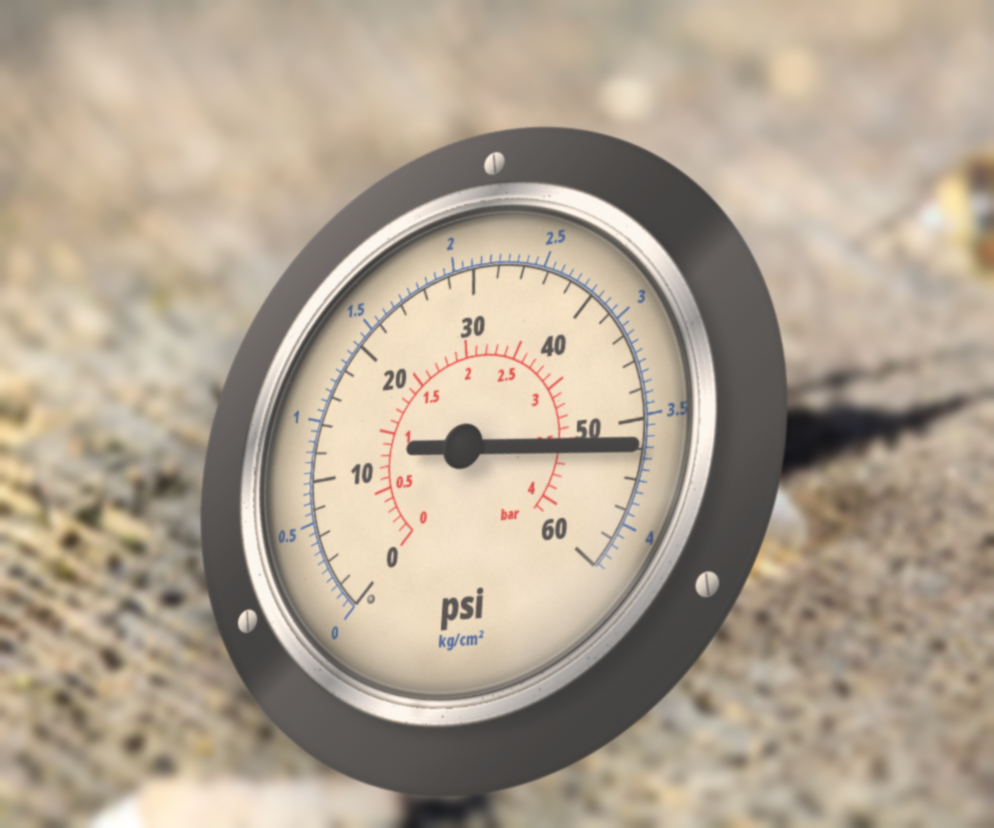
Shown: 52
